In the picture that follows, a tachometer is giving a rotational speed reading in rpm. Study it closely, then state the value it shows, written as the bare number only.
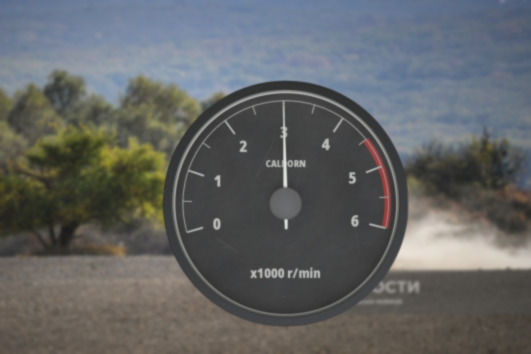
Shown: 3000
